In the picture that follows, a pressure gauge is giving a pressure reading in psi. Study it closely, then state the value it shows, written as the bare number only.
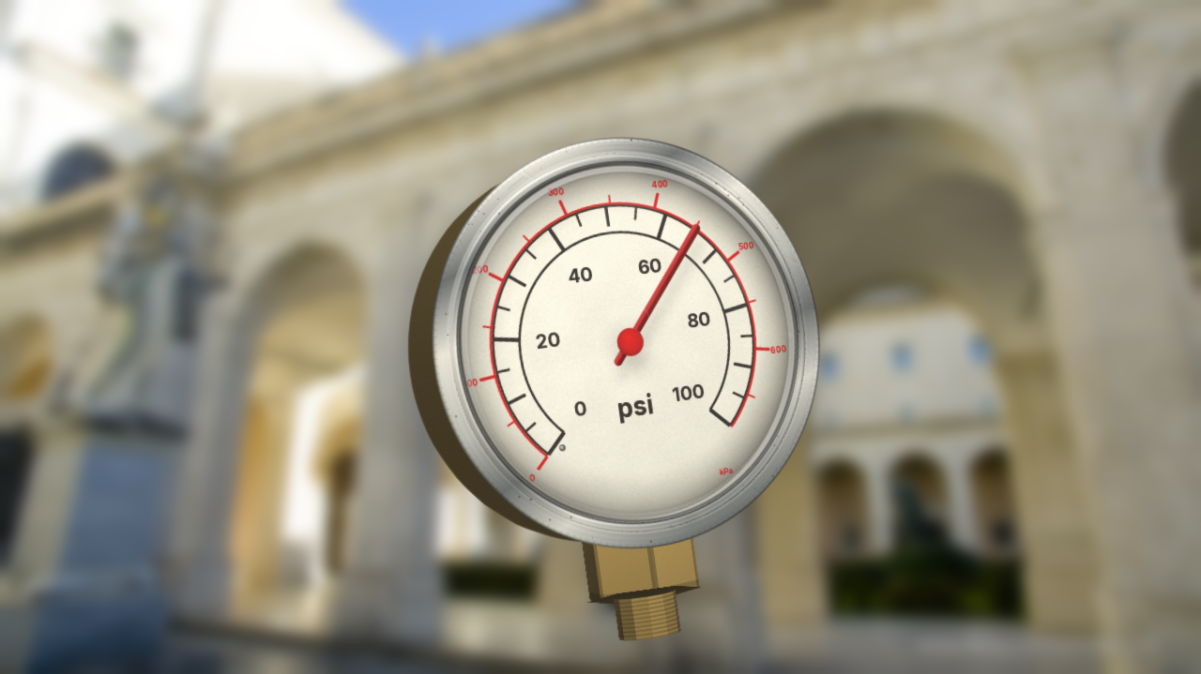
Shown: 65
